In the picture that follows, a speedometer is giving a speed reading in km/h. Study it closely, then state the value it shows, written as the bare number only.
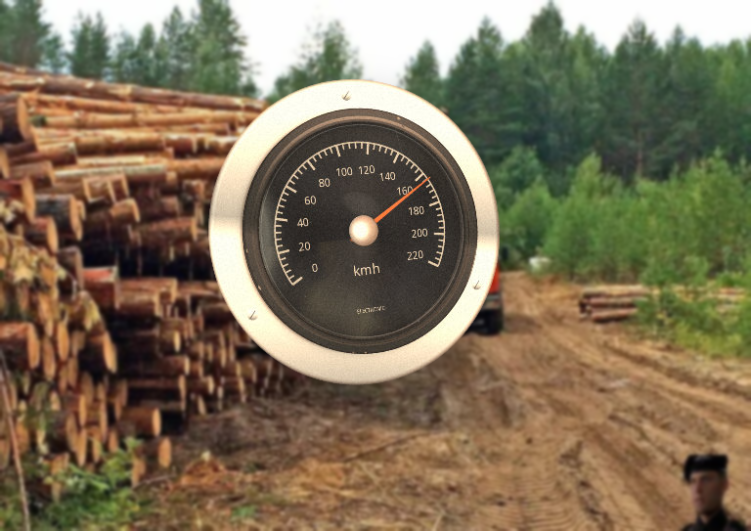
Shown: 164
